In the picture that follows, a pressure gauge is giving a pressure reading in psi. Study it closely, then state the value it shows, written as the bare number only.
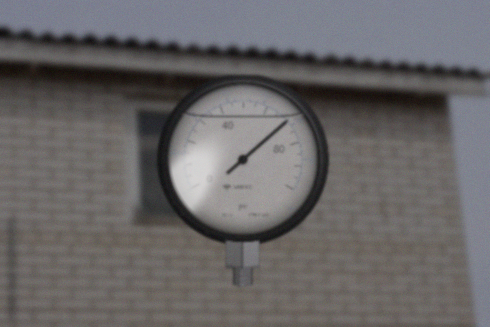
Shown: 70
